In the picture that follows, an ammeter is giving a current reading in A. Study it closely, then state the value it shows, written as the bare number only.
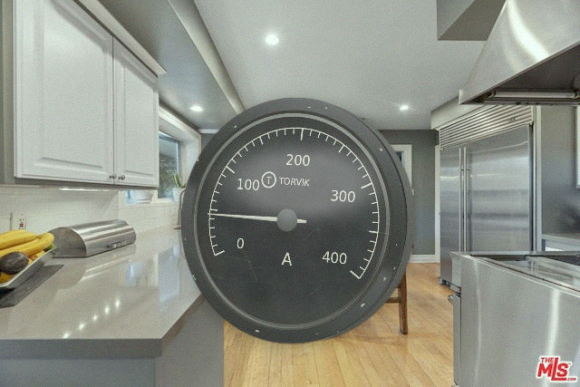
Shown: 45
